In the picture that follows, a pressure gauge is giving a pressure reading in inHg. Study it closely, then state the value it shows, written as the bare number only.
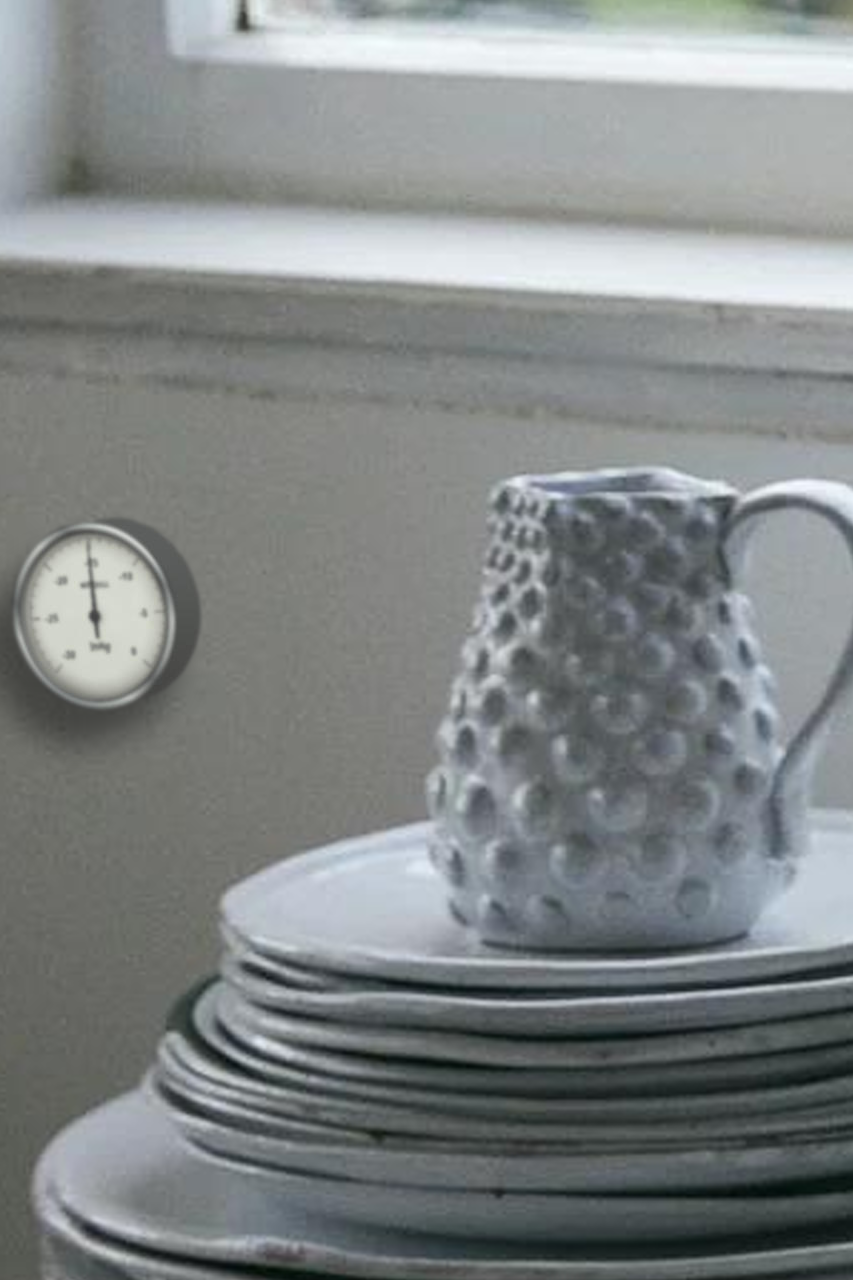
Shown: -15
